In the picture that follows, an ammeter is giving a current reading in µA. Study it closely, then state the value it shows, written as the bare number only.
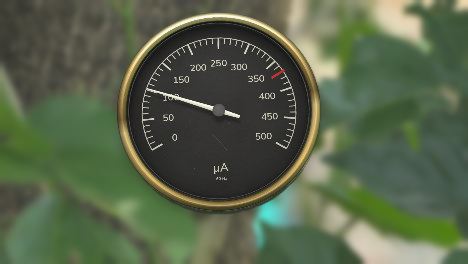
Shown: 100
